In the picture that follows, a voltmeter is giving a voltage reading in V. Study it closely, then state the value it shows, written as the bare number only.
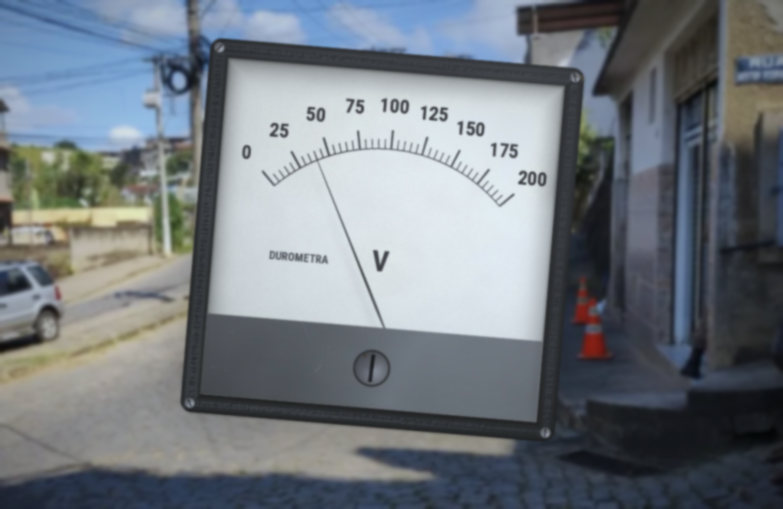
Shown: 40
